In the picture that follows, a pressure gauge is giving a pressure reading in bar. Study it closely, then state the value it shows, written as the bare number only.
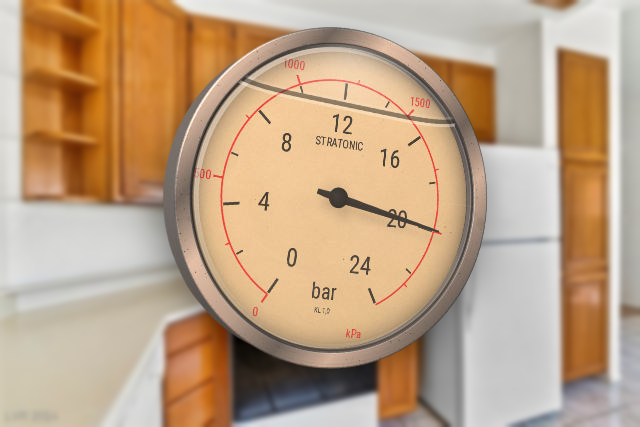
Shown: 20
